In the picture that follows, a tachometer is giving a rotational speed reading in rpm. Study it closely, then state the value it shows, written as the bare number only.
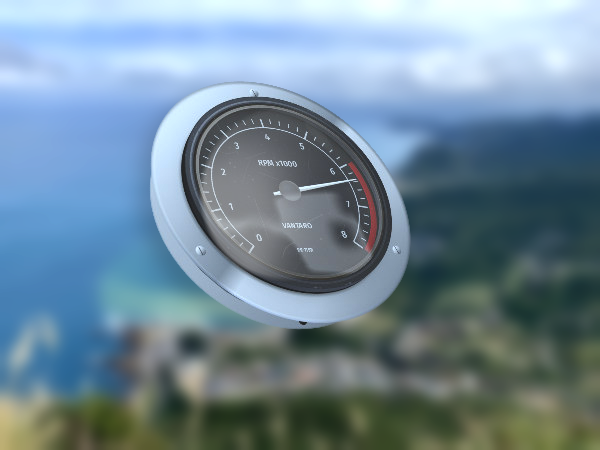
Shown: 6400
